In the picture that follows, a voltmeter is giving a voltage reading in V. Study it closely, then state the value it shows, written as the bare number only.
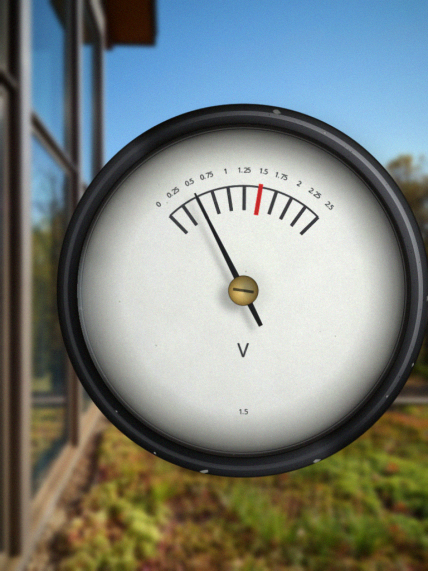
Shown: 0.5
